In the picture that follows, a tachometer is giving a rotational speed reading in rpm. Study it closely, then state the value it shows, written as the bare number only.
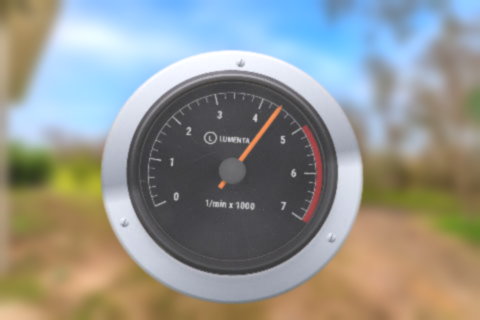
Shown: 4400
